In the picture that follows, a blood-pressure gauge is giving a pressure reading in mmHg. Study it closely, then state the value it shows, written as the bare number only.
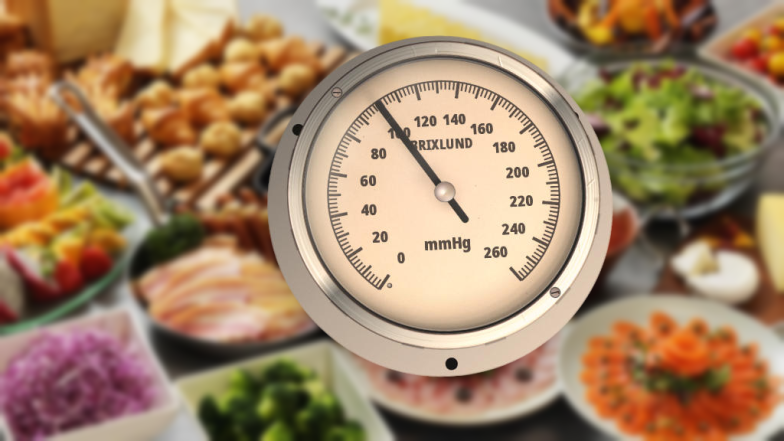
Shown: 100
